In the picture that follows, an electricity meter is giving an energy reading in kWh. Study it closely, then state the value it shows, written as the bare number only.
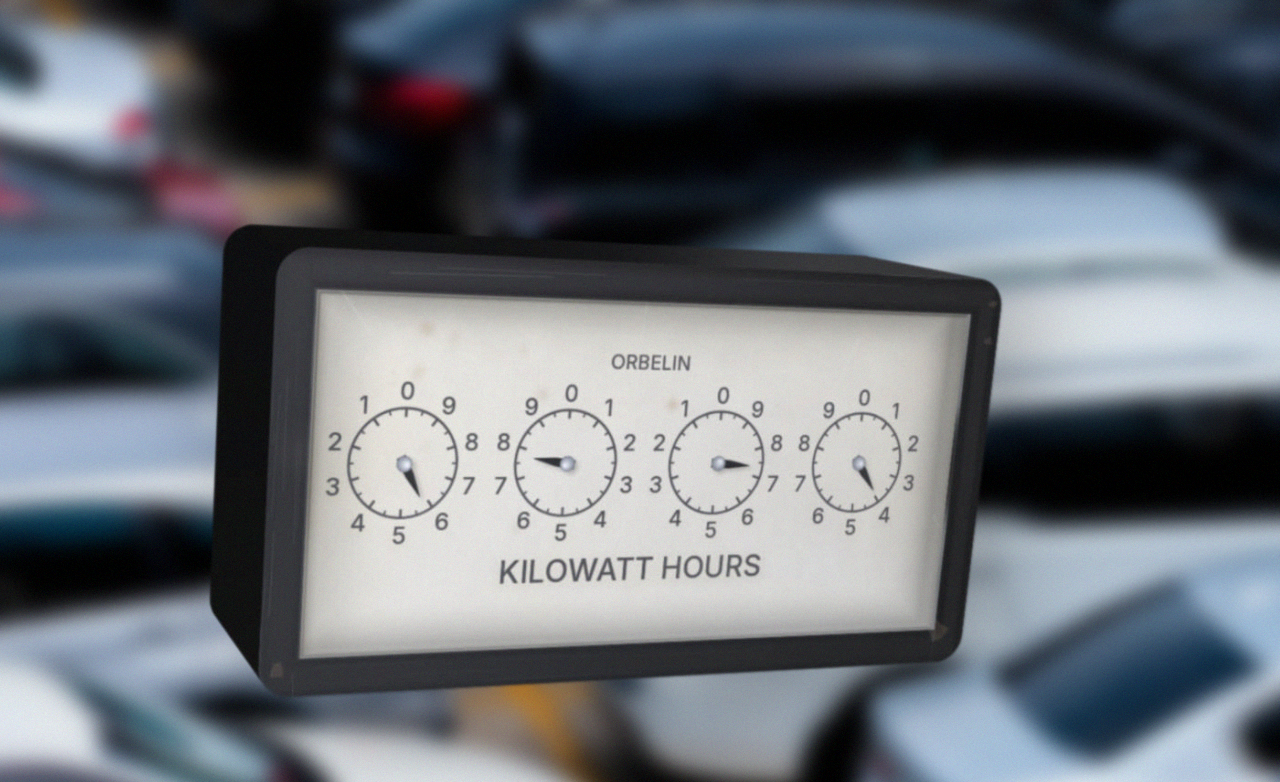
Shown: 5774
